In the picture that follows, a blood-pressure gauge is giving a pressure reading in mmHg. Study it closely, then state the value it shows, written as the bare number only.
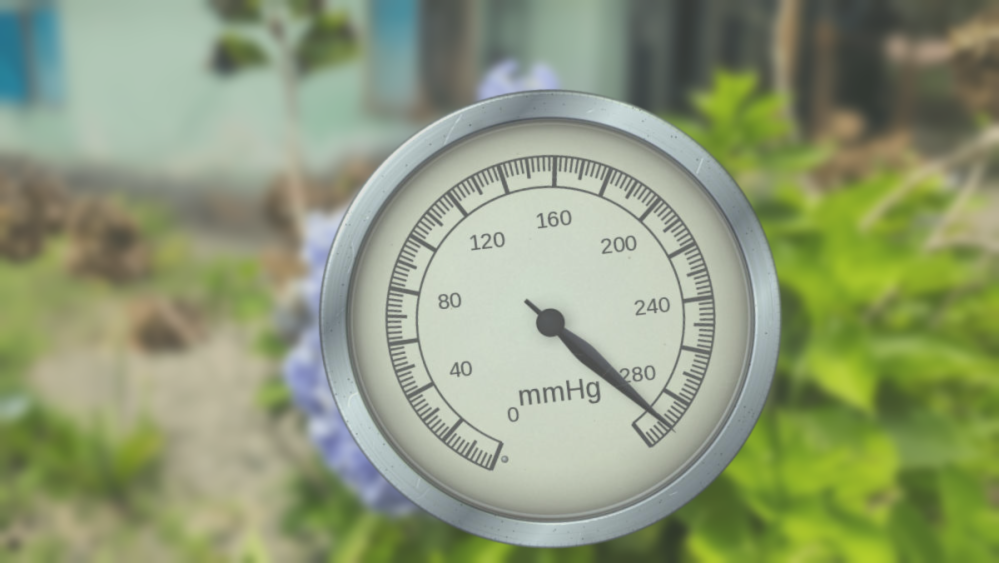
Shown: 290
